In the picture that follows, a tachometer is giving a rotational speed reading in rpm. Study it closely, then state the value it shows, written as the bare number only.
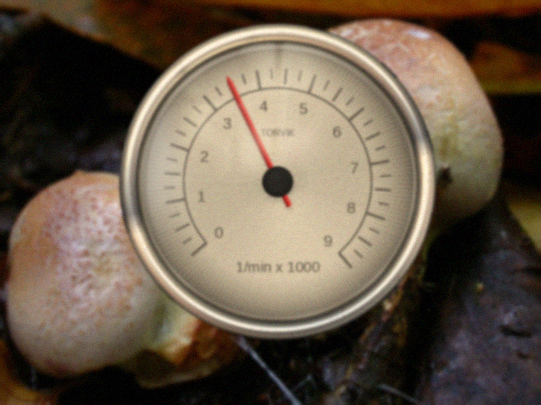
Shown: 3500
